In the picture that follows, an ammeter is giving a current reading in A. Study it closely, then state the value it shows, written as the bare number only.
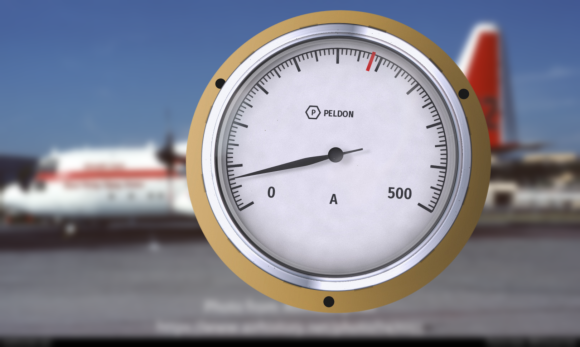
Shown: 35
